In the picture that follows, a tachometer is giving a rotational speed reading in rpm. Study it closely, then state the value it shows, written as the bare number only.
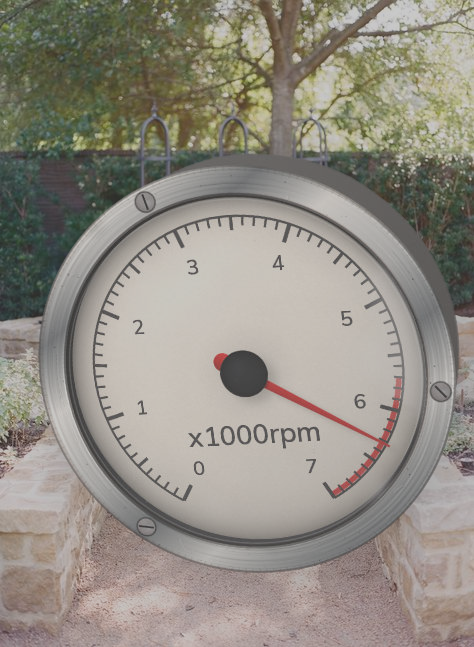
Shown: 6300
